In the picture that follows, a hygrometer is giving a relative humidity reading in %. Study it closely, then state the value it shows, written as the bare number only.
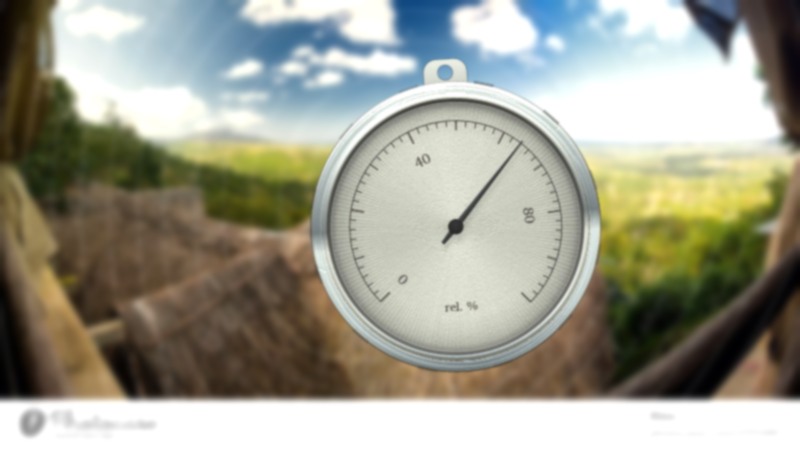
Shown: 64
